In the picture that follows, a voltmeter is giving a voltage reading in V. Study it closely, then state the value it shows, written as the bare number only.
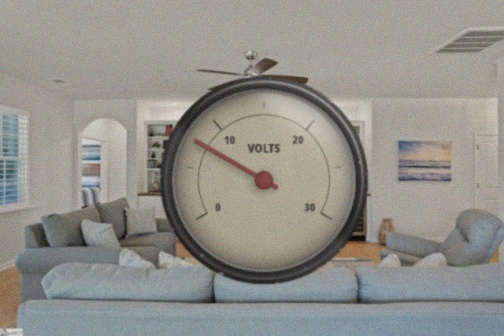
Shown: 7.5
